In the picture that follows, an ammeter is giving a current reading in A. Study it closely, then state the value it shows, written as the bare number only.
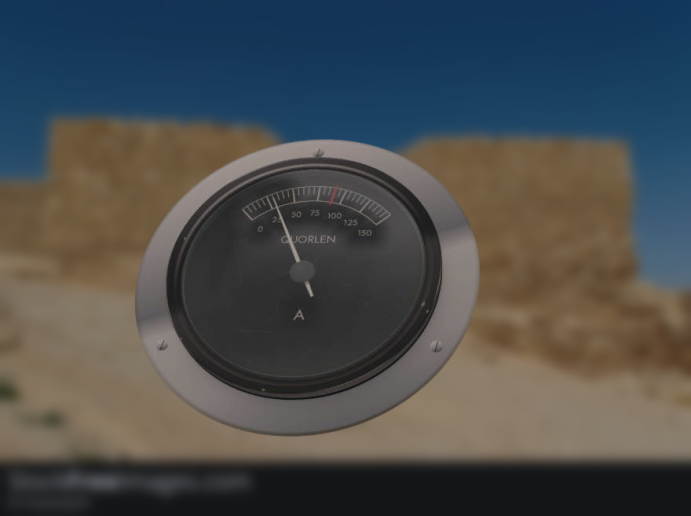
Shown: 30
